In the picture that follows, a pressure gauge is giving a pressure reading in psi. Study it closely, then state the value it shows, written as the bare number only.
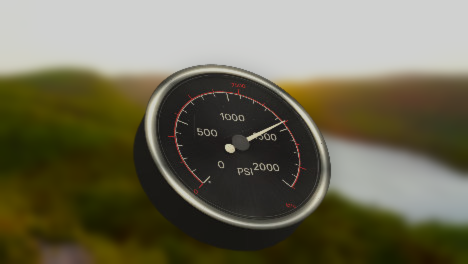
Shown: 1450
